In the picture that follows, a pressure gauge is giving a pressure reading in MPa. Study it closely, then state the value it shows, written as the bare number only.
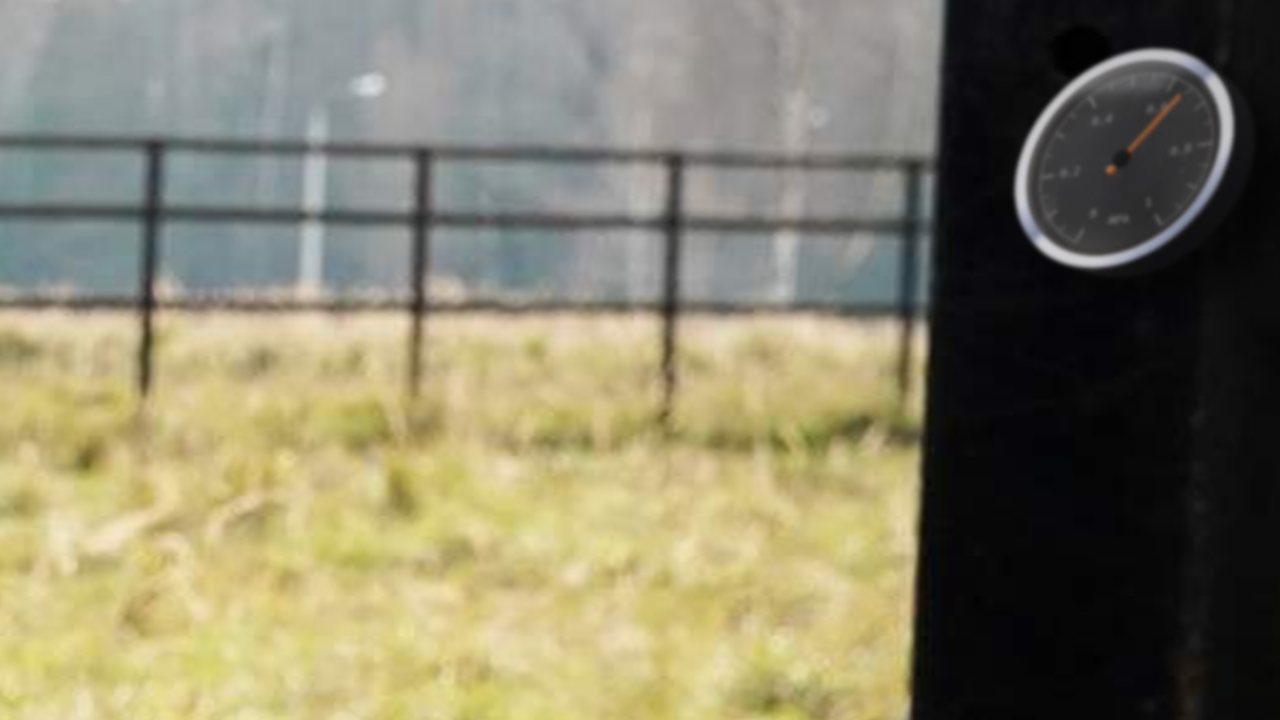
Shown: 0.65
